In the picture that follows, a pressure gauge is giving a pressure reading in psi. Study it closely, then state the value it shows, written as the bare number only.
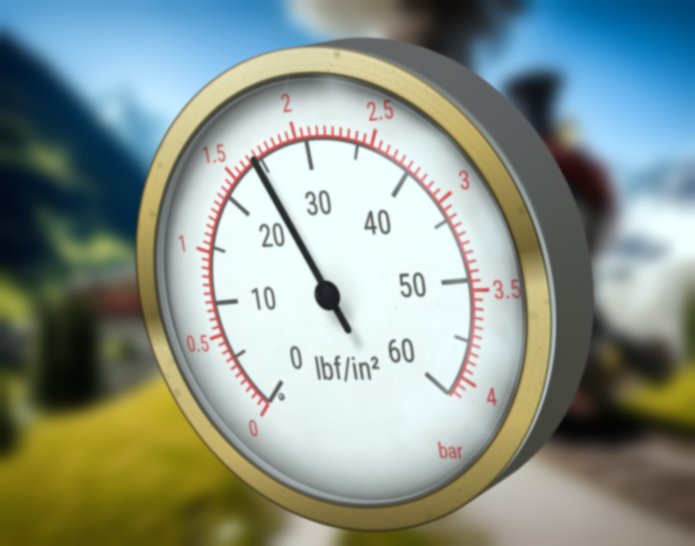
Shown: 25
